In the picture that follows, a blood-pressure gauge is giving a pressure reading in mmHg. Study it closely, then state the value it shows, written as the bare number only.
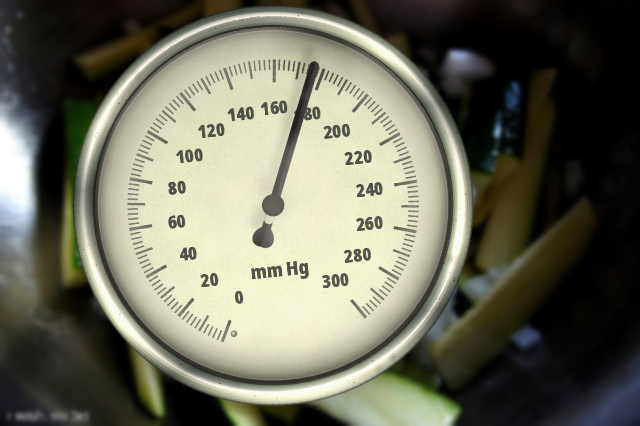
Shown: 176
